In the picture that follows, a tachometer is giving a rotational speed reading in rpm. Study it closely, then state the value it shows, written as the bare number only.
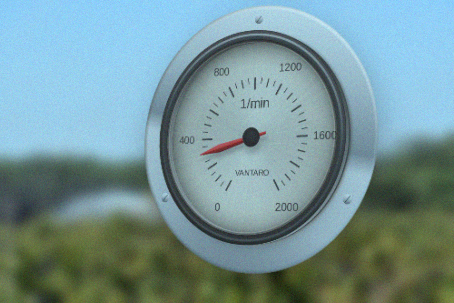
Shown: 300
